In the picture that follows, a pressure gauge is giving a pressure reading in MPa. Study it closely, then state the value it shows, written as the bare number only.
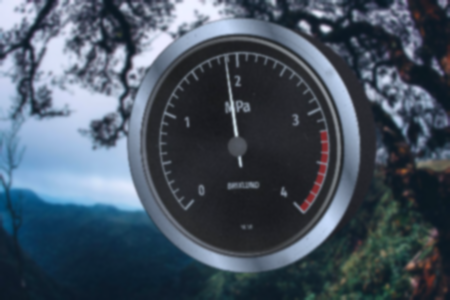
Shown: 1.9
